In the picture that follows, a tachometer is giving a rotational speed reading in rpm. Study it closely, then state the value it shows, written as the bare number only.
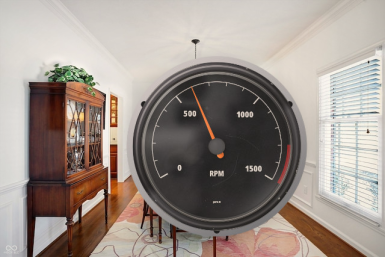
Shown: 600
